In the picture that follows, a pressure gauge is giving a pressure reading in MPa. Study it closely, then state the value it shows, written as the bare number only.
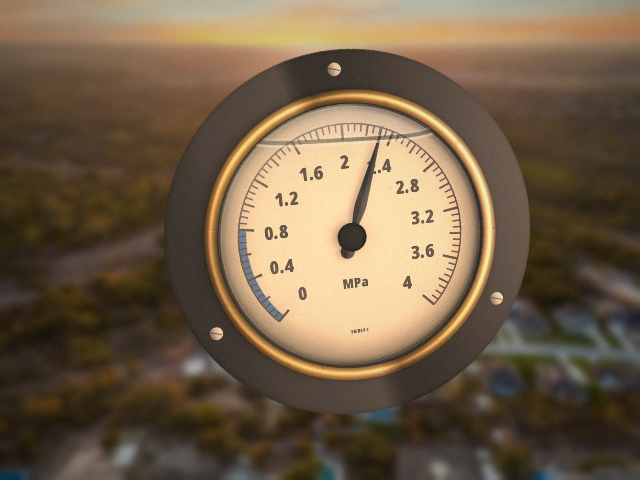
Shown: 2.3
